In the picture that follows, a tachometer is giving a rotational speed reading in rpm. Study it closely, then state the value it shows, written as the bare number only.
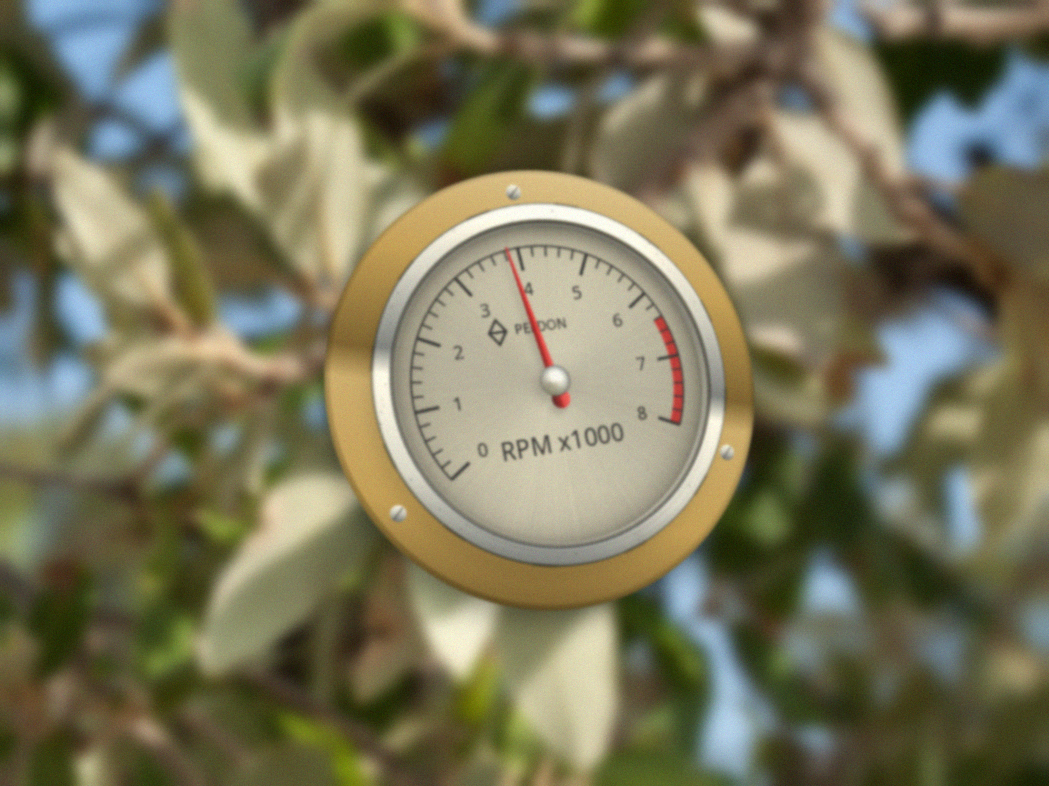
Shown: 3800
